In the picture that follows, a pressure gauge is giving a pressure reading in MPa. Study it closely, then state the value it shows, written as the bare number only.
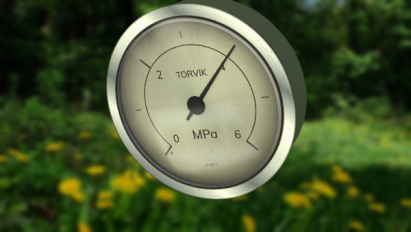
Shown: 4
